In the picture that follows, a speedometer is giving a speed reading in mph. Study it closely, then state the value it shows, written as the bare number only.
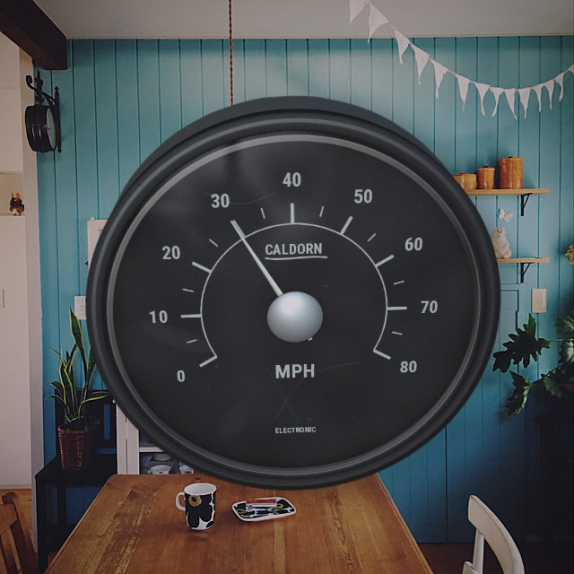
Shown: 30
